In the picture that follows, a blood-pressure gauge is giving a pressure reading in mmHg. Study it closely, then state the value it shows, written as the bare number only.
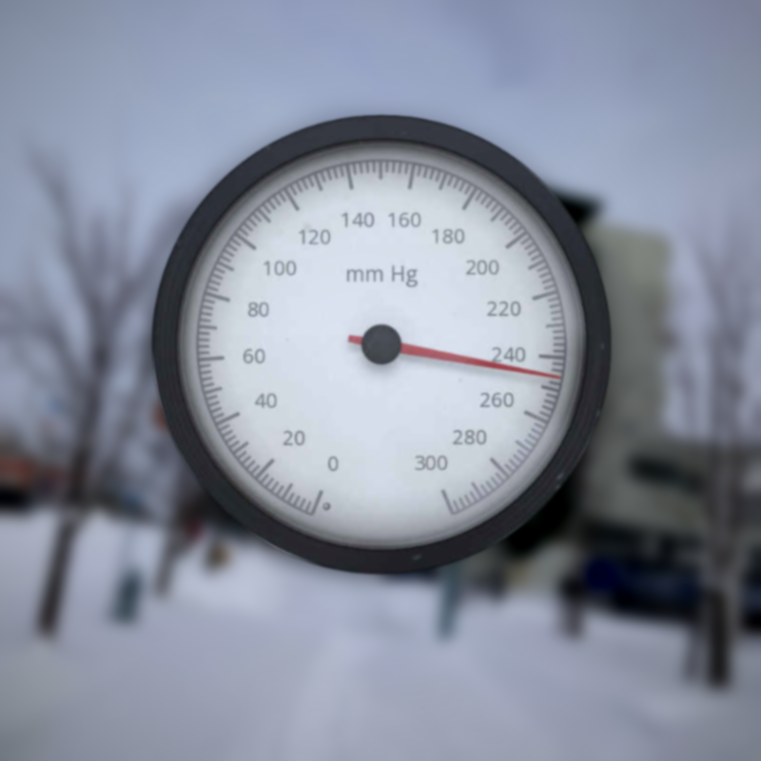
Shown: 246
